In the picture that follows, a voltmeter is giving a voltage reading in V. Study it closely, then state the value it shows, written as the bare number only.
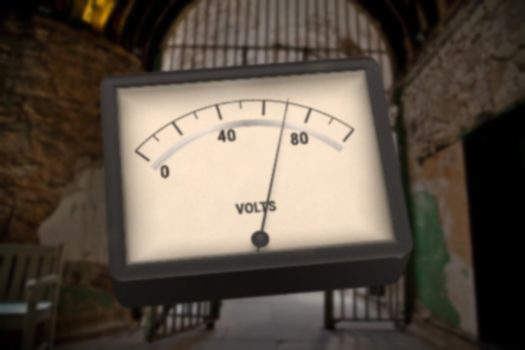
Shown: 70
